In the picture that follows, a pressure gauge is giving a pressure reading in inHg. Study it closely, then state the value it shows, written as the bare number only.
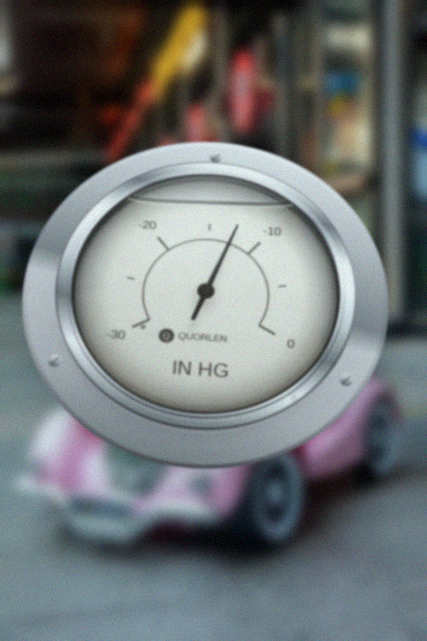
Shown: -12.5
